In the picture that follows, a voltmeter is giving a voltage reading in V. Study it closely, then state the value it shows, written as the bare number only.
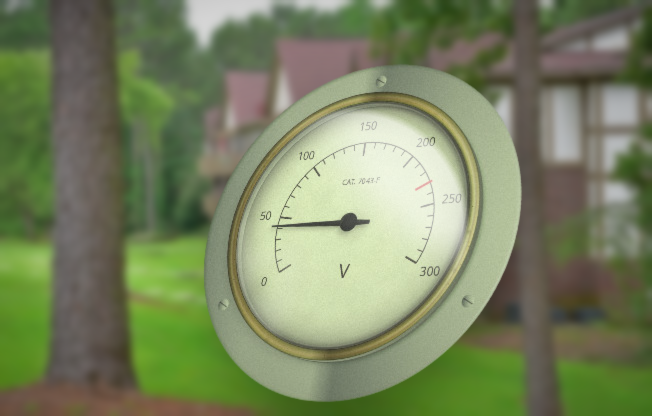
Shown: 40
